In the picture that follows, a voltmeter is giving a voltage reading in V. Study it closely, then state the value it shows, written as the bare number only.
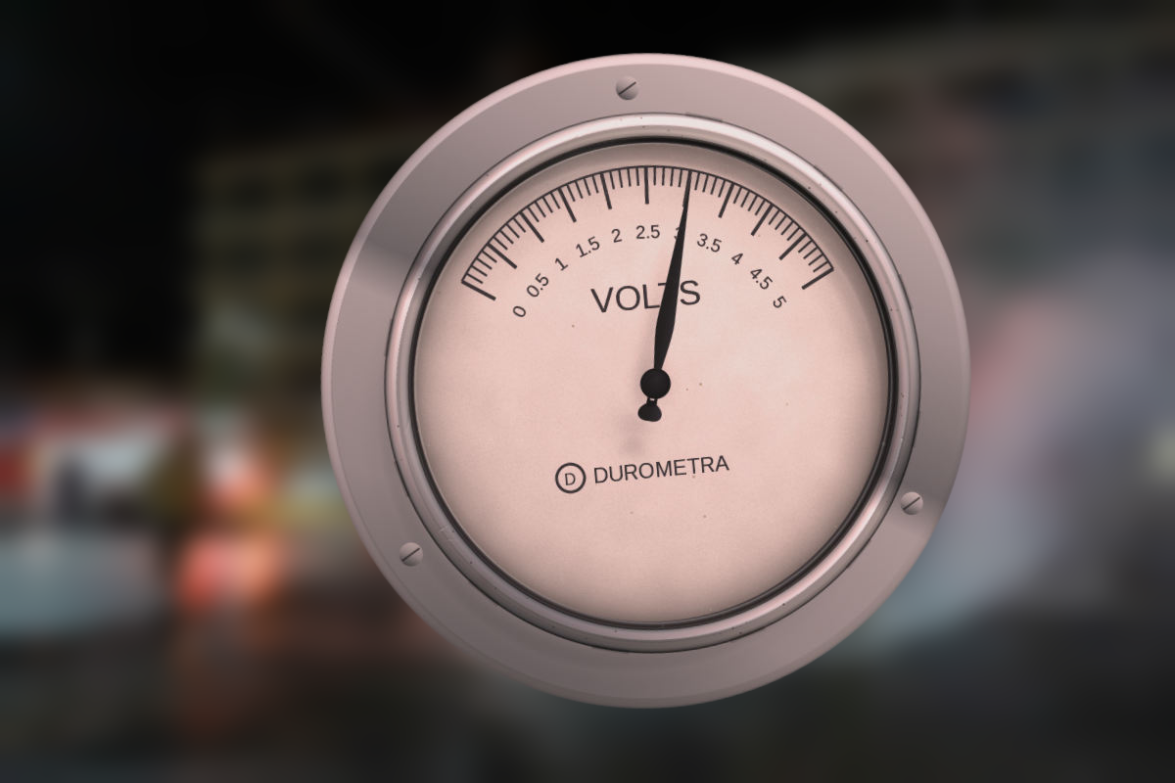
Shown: 3
